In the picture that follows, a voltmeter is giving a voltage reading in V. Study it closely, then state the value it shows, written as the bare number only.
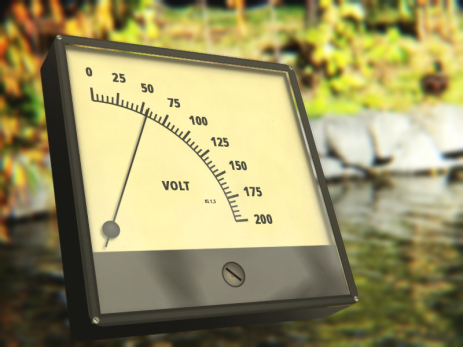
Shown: 55
